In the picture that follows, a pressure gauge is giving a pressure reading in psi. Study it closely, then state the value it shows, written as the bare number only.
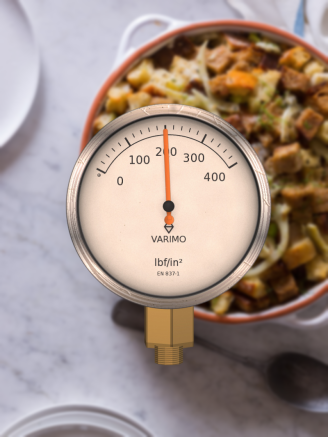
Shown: 200
